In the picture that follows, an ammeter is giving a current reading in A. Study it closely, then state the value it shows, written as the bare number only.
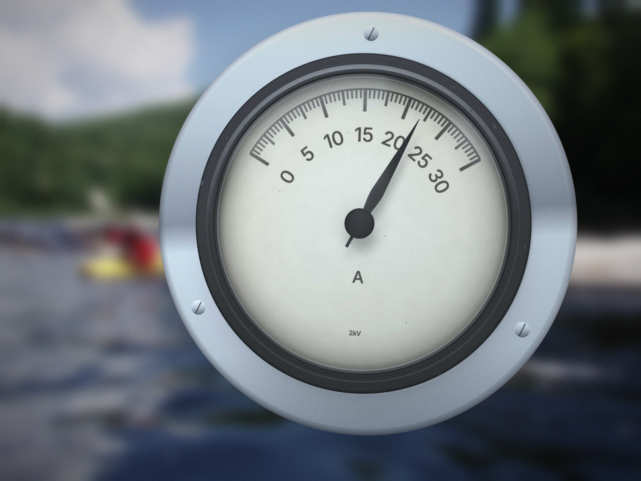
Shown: 22
